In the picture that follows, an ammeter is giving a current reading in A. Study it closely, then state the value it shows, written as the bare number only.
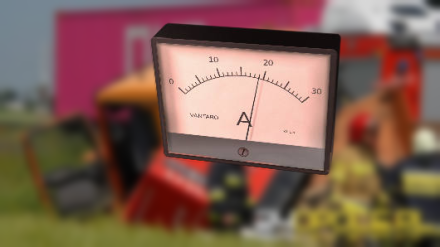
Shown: 19
